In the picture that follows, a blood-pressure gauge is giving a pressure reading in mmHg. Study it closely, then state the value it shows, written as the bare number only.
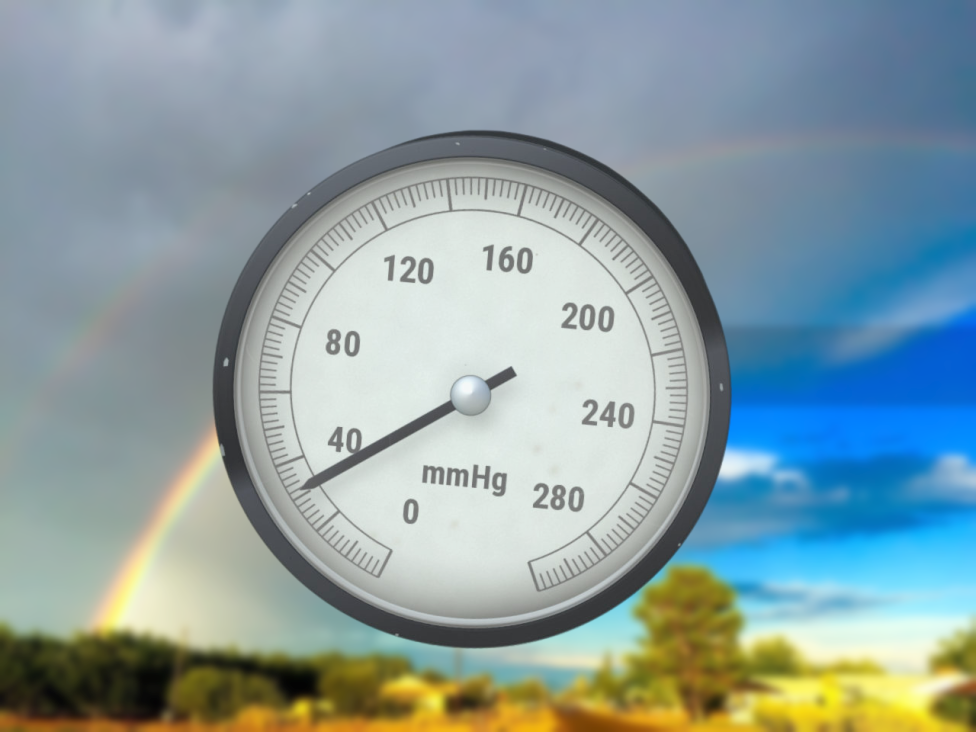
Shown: 32
